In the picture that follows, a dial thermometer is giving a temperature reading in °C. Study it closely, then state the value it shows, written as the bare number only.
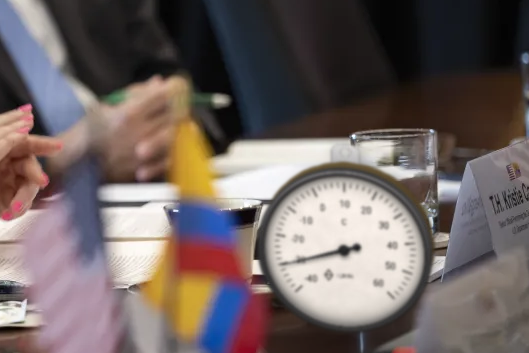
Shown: -30
